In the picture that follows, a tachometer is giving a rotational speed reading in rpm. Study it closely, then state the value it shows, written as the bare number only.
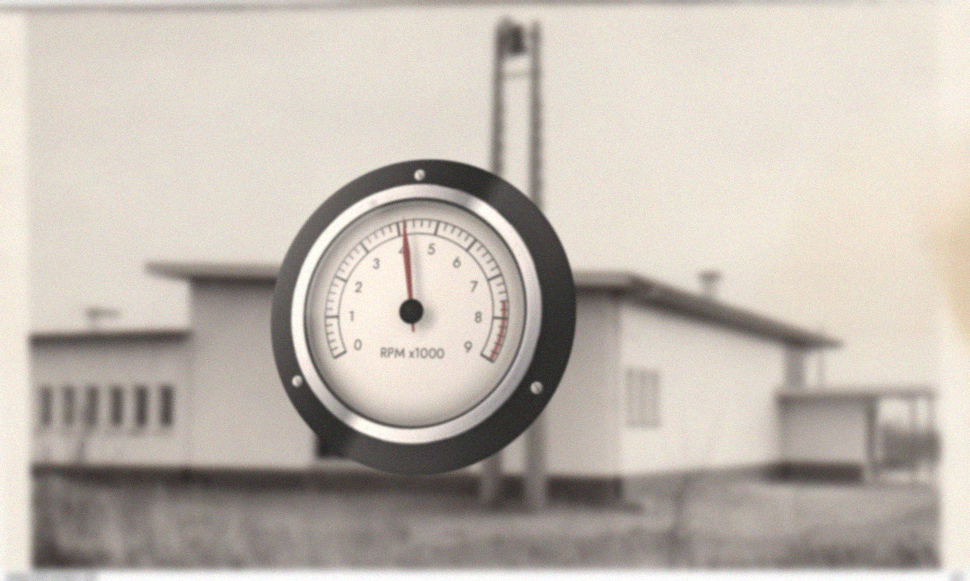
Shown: 4200
